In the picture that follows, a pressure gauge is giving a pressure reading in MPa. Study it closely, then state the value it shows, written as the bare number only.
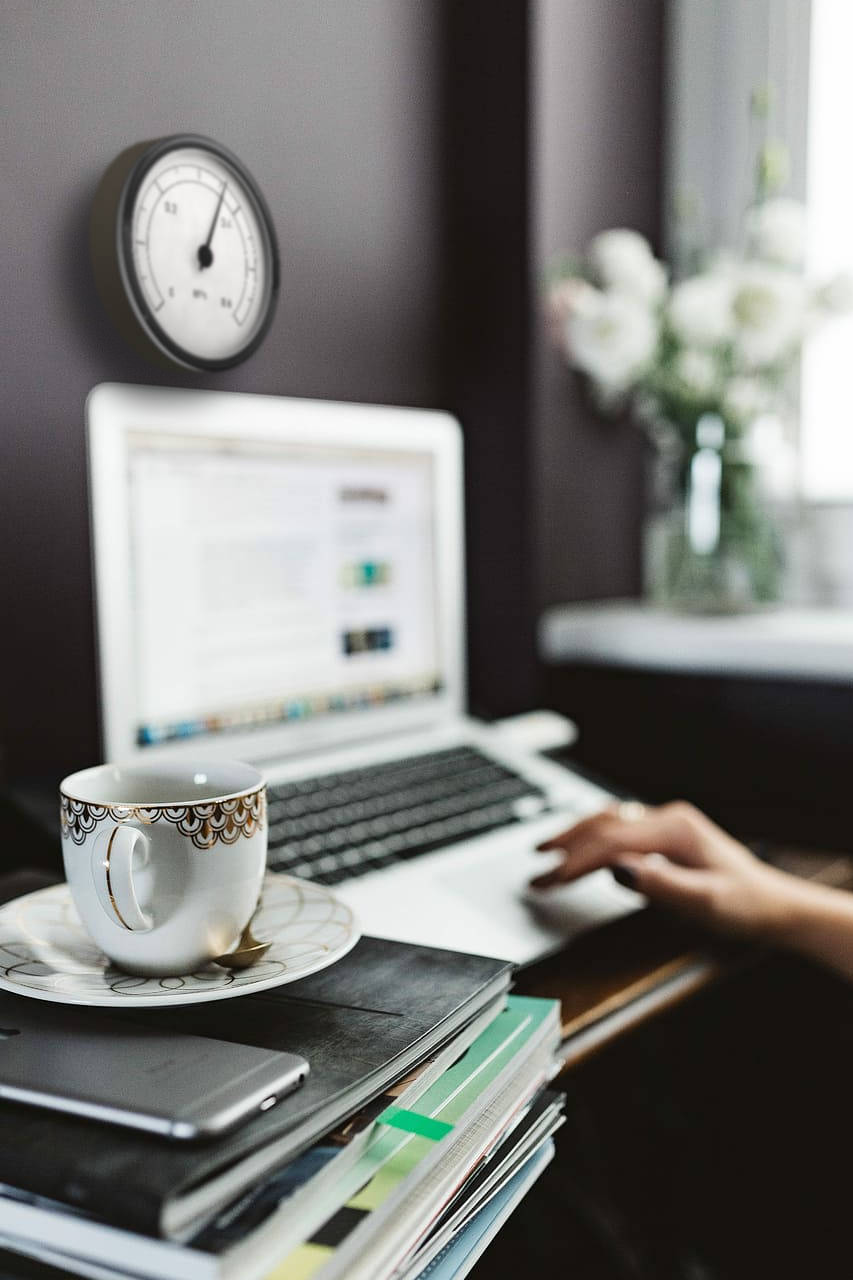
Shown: 0.35
